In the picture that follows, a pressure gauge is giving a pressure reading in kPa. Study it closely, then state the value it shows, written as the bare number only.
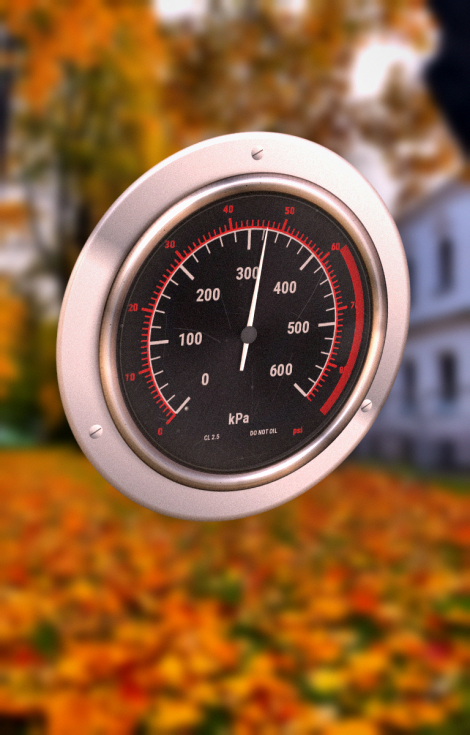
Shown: 320
